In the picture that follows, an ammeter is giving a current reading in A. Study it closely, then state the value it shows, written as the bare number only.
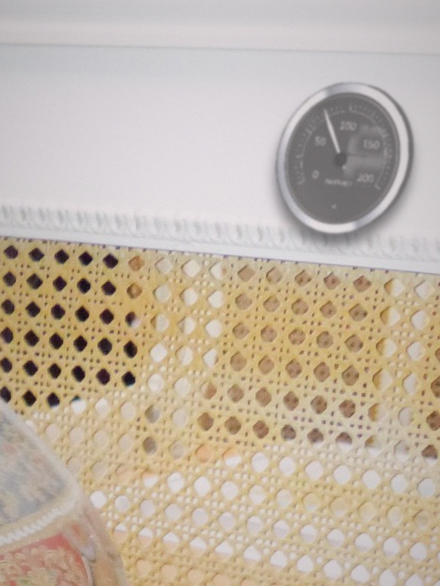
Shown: 75
